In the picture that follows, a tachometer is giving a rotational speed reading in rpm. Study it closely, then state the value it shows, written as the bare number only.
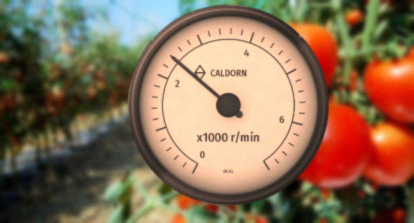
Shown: 2400
